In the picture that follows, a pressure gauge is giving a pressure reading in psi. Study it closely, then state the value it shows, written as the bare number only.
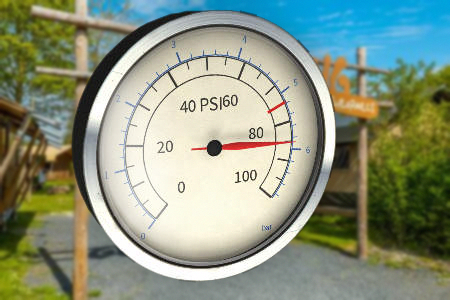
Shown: 85
